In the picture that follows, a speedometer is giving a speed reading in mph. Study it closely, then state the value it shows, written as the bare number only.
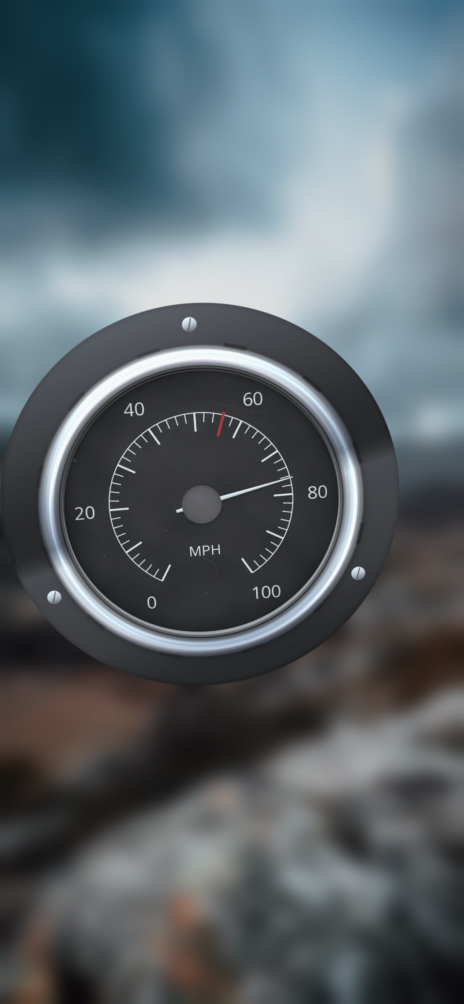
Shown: 76
